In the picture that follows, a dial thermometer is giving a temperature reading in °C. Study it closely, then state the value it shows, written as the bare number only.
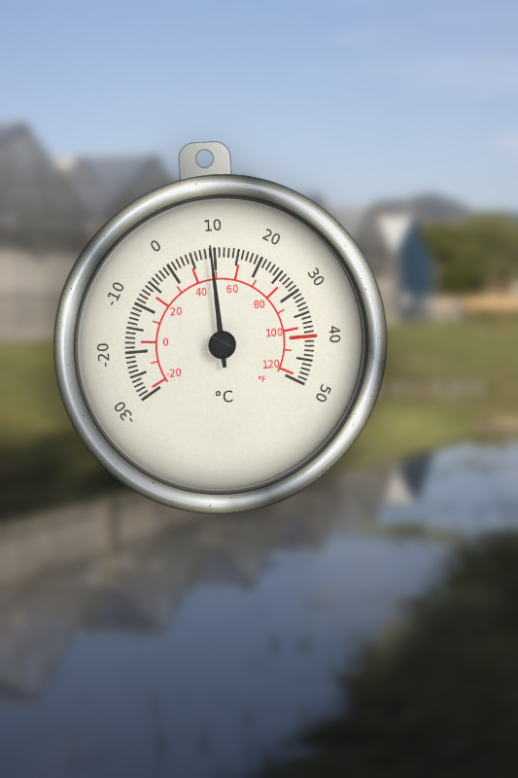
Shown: 9
